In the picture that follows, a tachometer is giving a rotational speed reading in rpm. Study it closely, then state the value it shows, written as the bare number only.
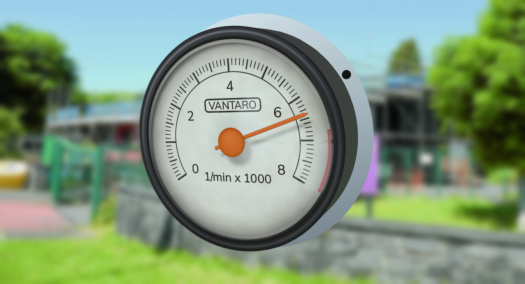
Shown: 6400
